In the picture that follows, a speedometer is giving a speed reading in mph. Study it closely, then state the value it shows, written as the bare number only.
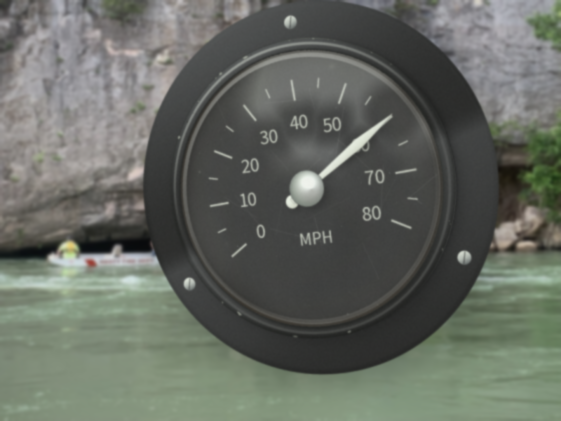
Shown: 60
